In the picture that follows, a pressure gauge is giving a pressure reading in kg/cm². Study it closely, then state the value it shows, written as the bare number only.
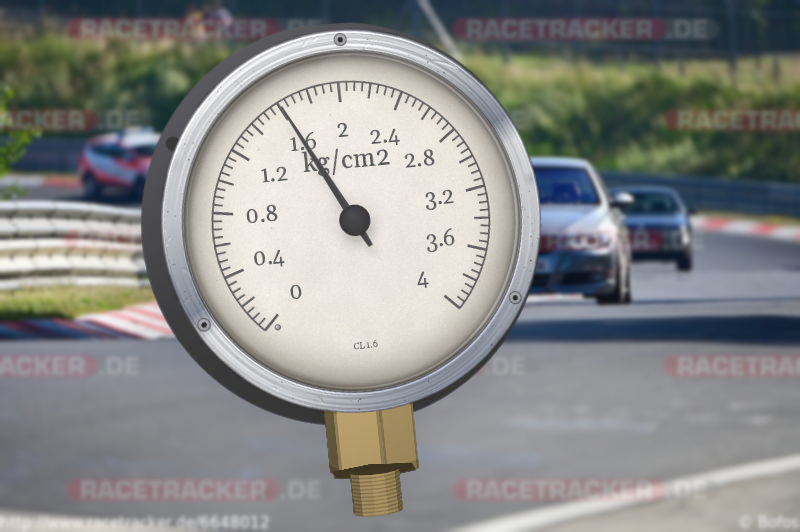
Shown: 1.6
